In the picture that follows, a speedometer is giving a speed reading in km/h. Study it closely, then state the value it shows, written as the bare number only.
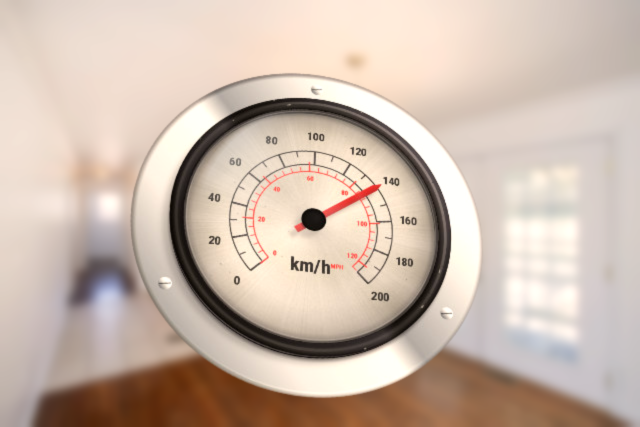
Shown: 140
